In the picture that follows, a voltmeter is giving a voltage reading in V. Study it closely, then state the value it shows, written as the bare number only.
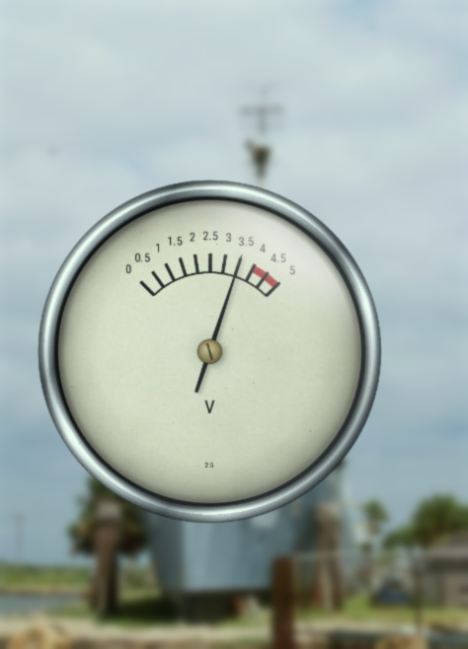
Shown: 3.5
